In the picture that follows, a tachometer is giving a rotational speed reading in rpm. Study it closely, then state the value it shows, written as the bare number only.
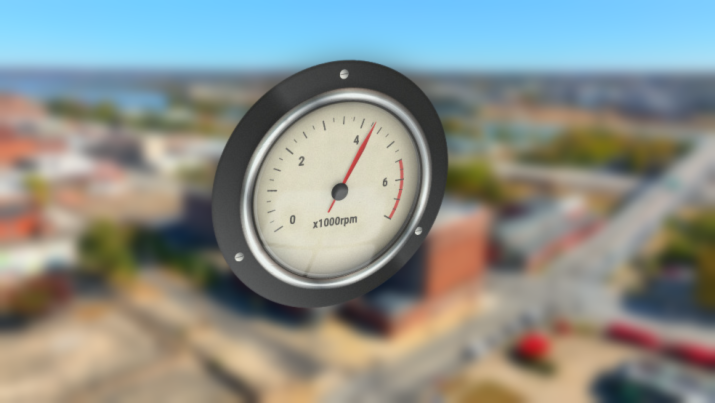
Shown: 4250
